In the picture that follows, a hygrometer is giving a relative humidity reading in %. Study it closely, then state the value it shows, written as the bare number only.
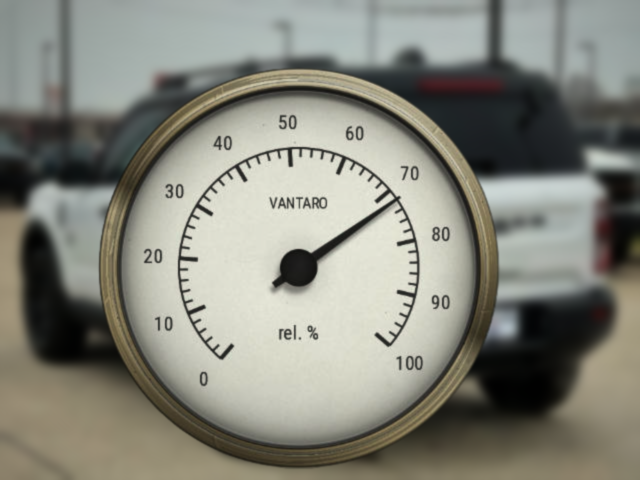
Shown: 72
